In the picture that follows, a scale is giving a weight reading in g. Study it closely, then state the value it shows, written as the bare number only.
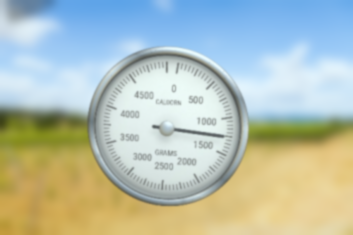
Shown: 1250
